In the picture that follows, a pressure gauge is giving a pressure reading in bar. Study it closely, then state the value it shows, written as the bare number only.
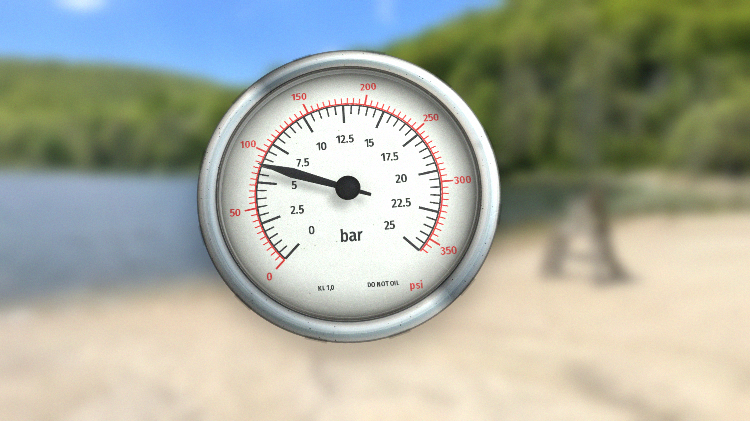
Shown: 6
